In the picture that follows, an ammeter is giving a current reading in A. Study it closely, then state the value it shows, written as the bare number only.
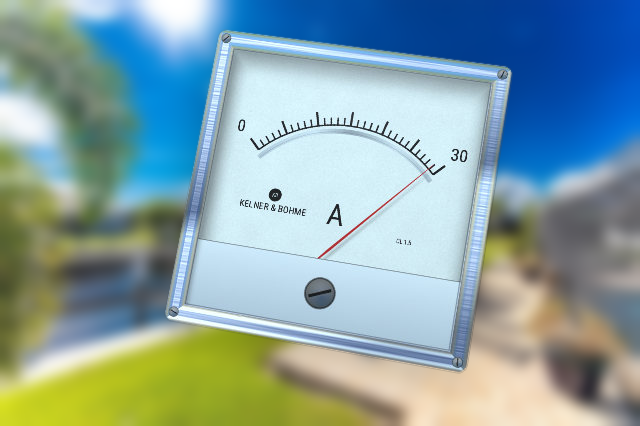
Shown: 29
